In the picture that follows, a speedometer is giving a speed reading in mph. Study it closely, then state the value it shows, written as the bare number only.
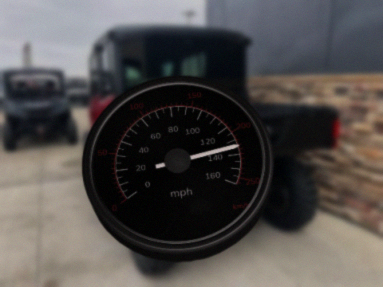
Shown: 135
